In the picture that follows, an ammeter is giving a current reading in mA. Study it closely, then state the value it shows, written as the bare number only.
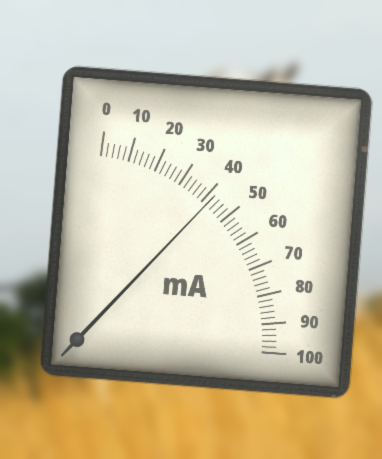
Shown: 42
